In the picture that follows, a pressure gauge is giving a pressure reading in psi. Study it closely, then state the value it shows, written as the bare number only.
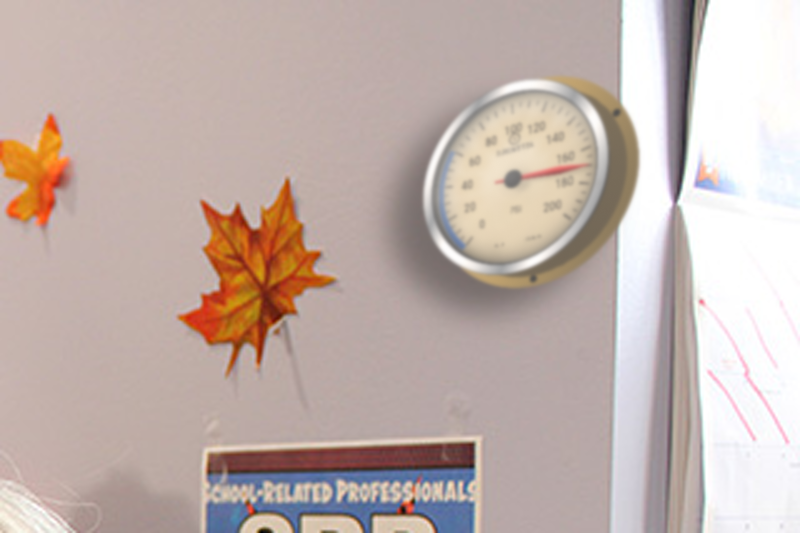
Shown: 170
